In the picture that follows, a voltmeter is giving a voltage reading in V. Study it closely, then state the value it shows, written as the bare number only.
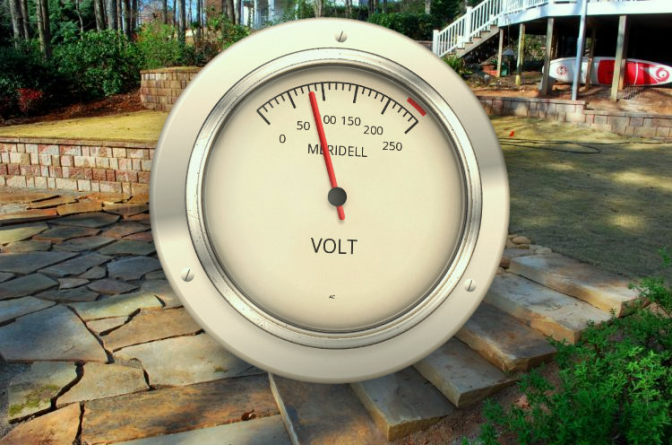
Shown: 80
